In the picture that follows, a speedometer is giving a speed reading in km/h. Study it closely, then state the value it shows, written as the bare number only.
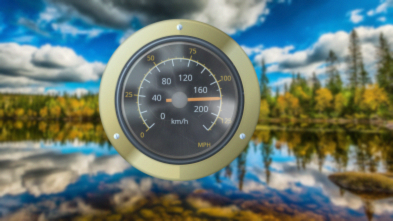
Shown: 180
